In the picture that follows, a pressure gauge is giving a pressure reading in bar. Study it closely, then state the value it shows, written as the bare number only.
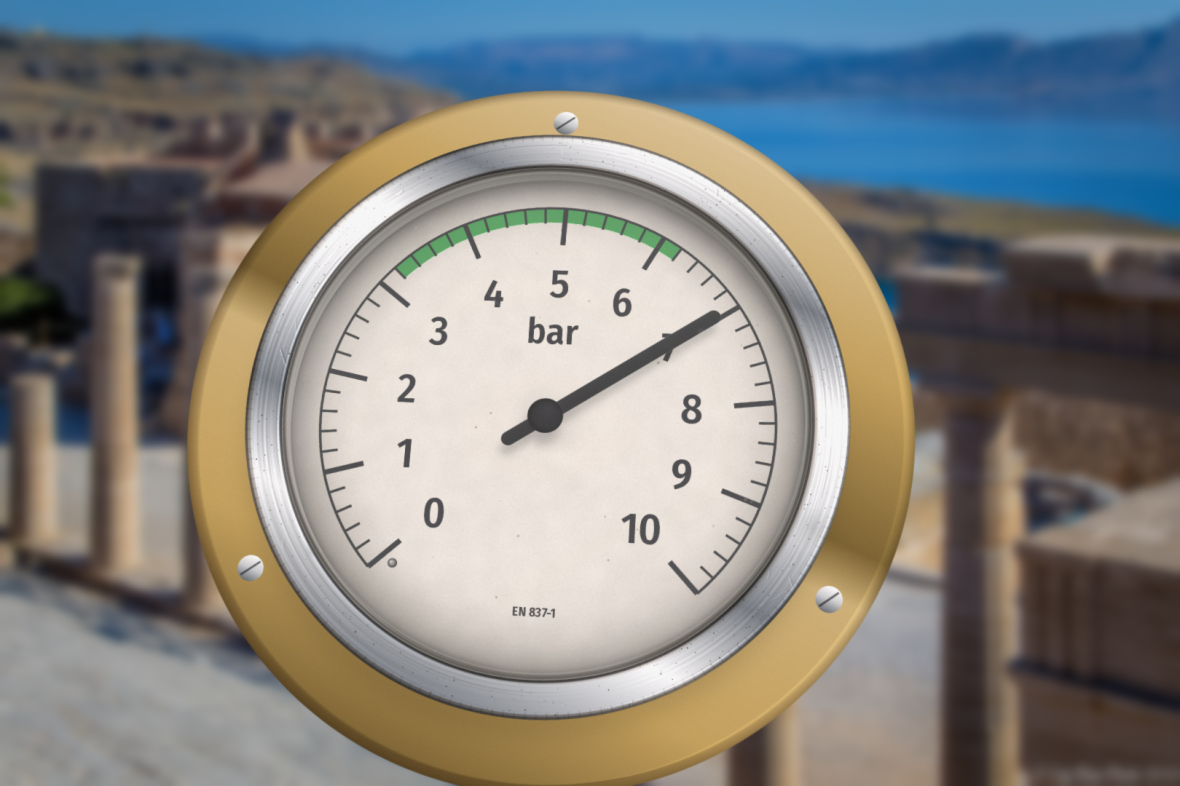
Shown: 7
